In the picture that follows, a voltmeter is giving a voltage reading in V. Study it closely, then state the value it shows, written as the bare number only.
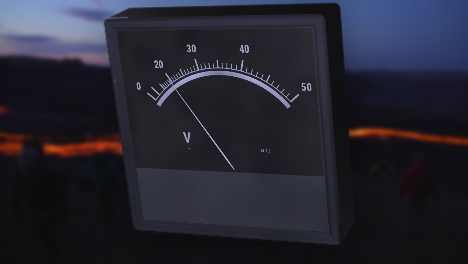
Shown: 20
